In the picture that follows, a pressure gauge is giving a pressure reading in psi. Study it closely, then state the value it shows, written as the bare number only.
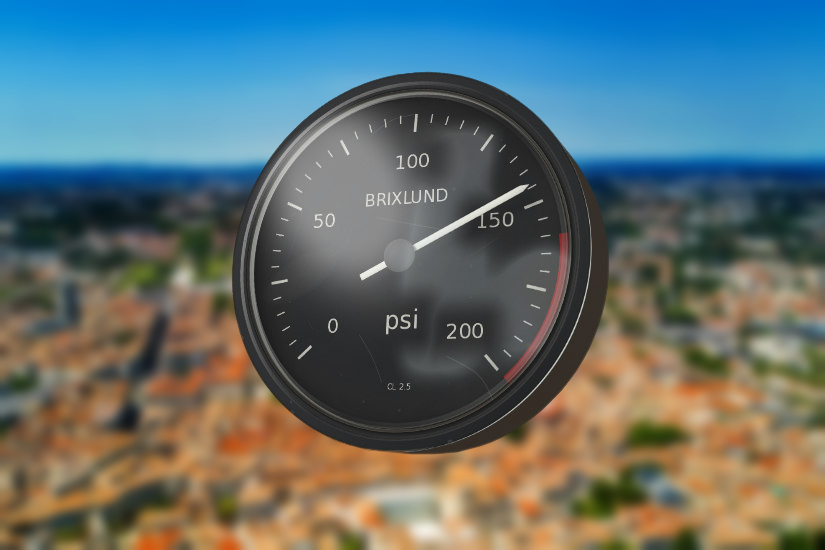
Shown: 145
